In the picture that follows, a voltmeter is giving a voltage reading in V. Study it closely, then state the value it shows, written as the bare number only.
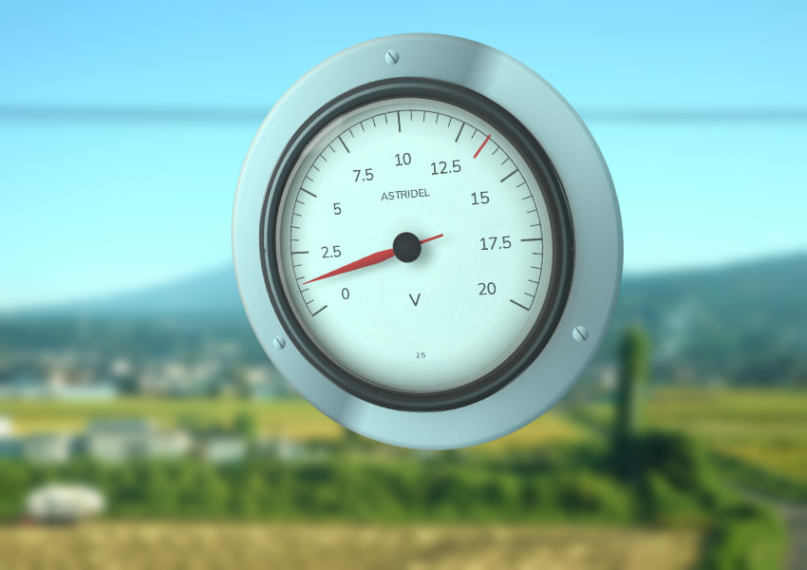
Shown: 1.25
